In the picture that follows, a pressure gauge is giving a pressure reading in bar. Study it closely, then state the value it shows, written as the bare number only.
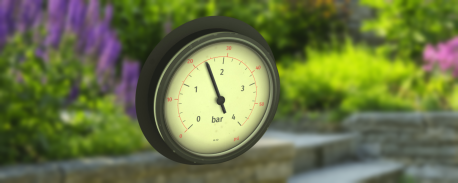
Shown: 1.6
